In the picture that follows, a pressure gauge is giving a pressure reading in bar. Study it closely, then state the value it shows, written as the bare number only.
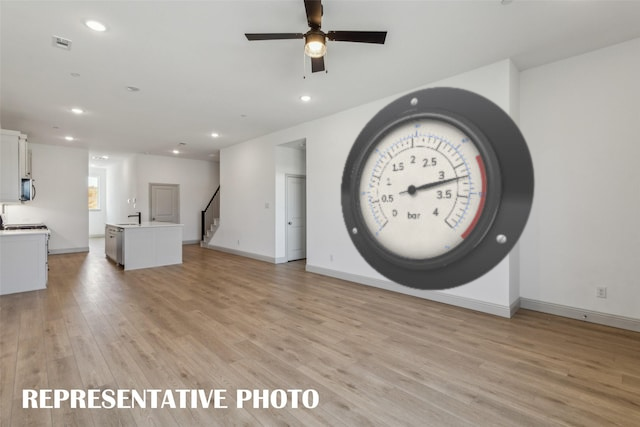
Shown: 3.2
